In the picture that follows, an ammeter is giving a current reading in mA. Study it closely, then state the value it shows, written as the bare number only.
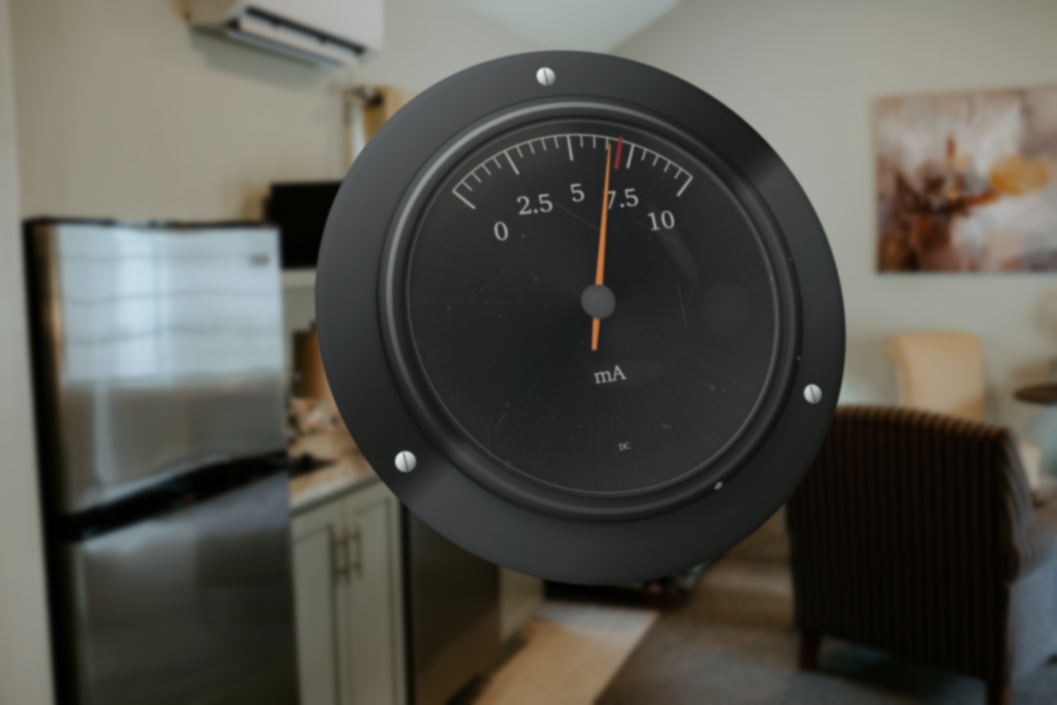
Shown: 6.5
